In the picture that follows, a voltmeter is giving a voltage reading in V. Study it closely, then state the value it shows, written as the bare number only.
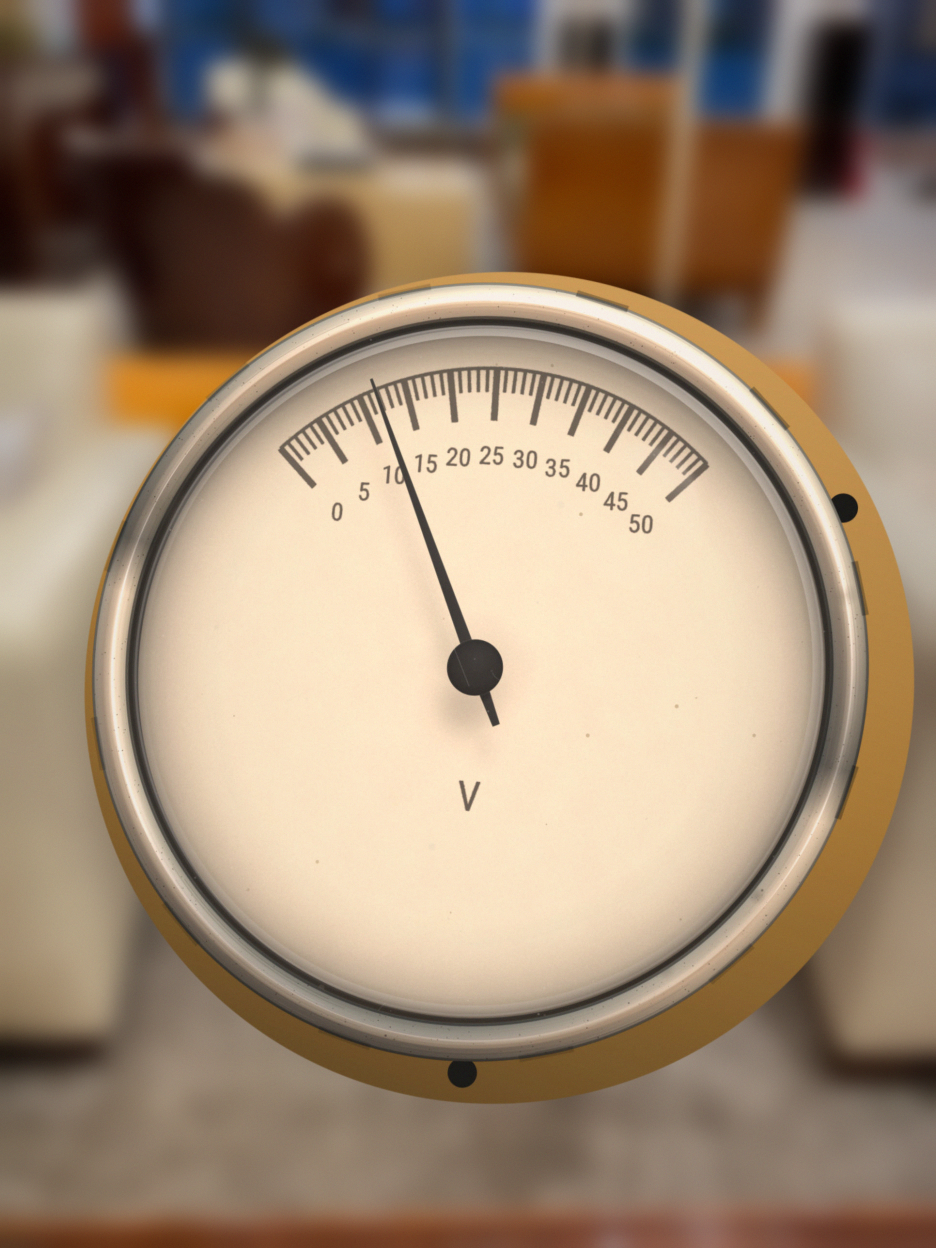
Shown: 12
